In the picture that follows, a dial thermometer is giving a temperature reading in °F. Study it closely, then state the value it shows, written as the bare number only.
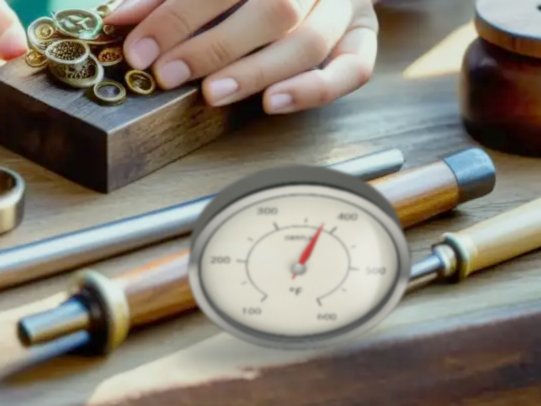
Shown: 375
